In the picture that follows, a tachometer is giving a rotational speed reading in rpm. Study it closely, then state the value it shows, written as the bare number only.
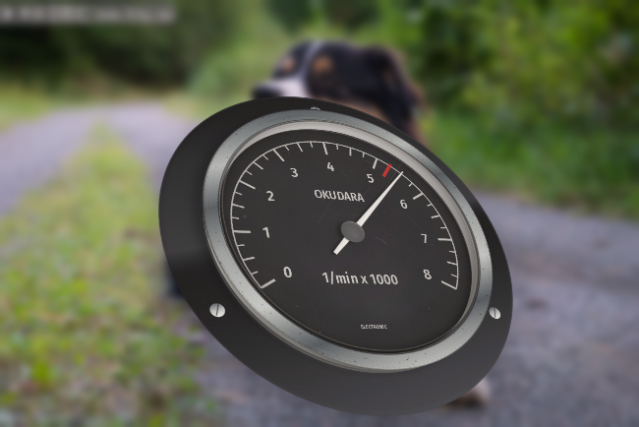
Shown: 5500
